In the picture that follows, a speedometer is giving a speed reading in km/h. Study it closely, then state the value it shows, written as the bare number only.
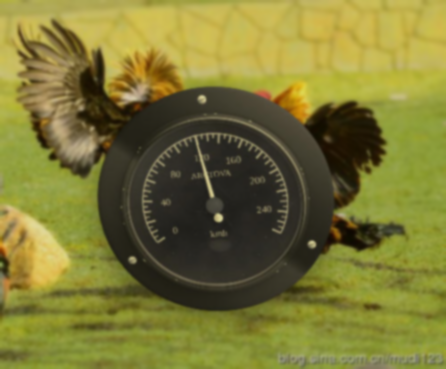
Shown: 120
